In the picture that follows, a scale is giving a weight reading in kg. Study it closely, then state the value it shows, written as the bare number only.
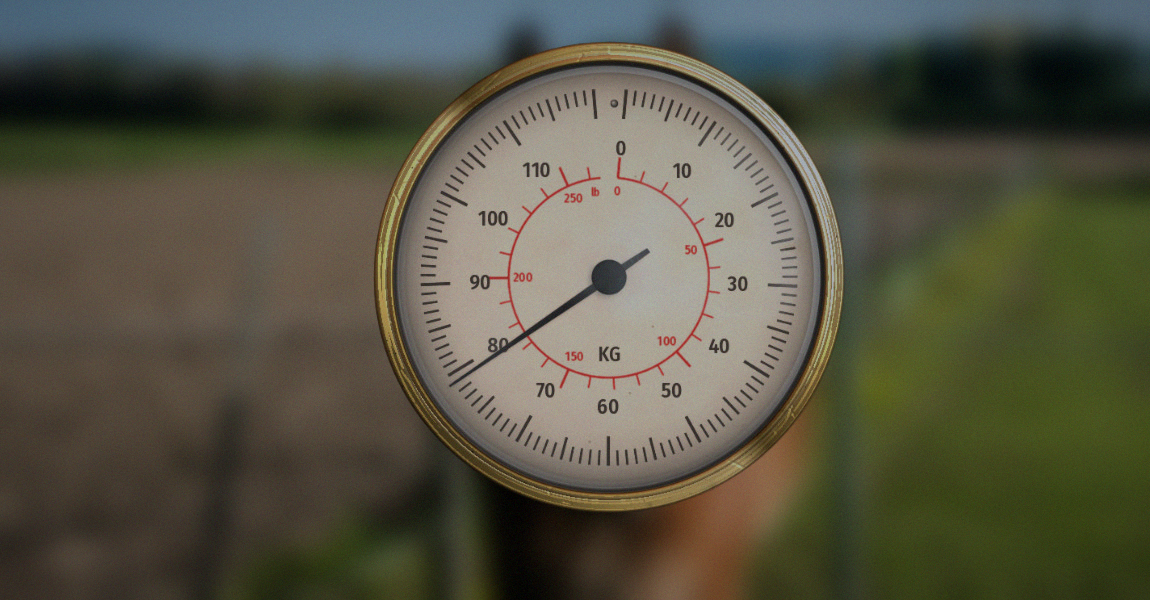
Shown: 79
